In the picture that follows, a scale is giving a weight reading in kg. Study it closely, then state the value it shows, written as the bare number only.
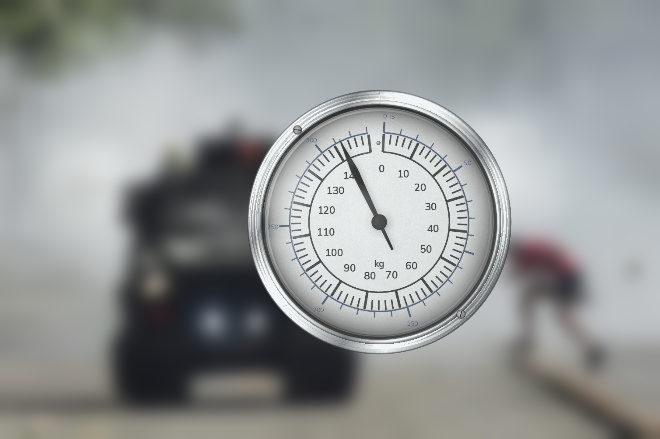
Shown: 142
